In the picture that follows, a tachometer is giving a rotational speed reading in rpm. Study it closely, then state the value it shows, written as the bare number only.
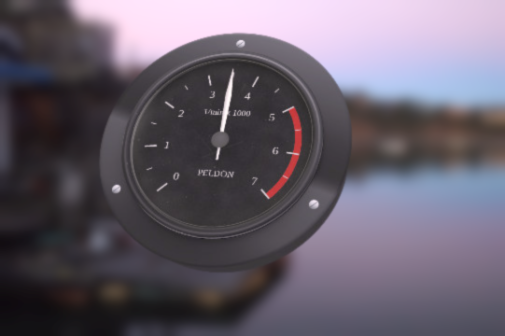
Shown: 3500
